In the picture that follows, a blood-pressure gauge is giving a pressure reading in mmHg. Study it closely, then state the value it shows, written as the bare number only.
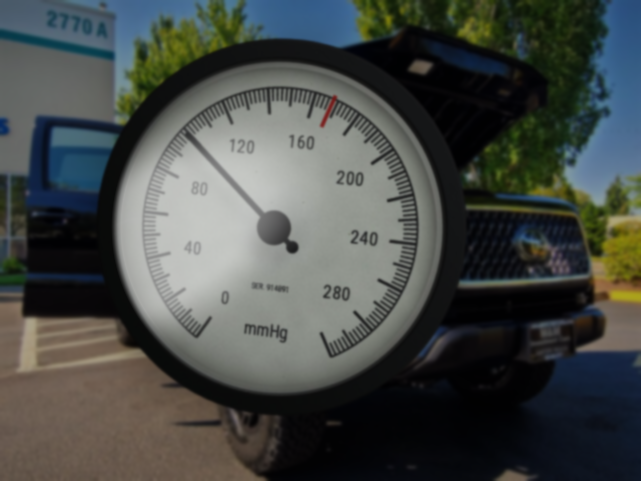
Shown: 100
